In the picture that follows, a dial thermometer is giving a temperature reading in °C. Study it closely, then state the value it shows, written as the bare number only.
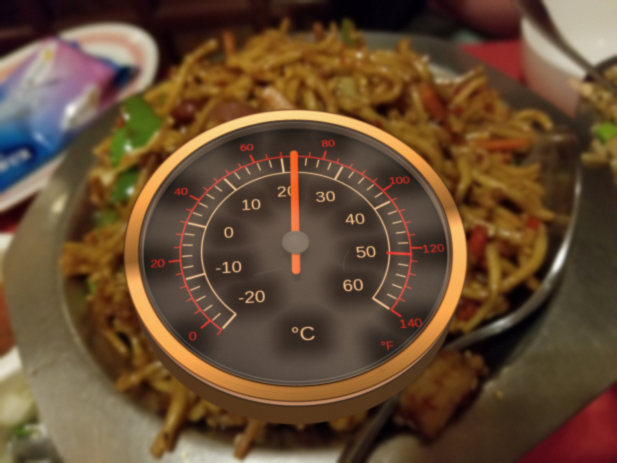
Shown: 22
